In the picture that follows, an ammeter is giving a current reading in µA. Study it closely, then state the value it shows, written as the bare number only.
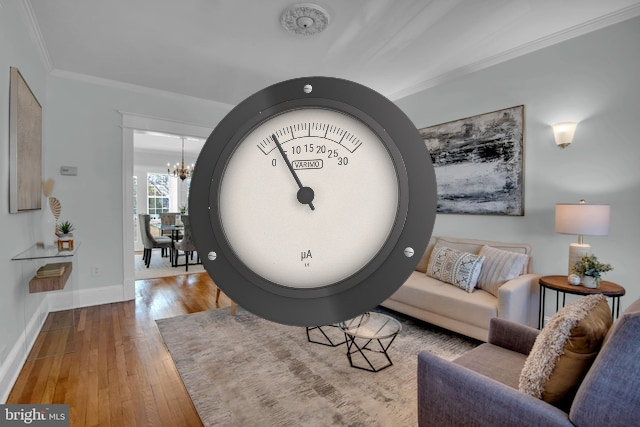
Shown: 5
